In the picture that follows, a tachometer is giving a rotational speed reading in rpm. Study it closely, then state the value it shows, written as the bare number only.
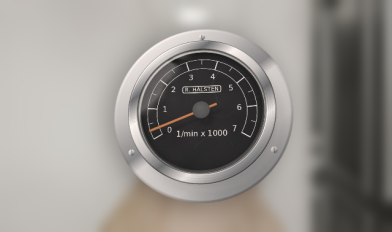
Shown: 250
